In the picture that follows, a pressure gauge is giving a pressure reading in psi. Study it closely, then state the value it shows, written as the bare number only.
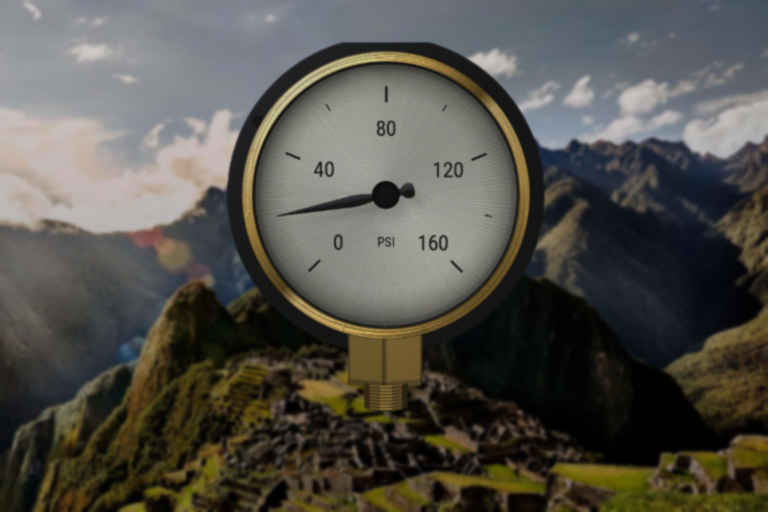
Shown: 20
